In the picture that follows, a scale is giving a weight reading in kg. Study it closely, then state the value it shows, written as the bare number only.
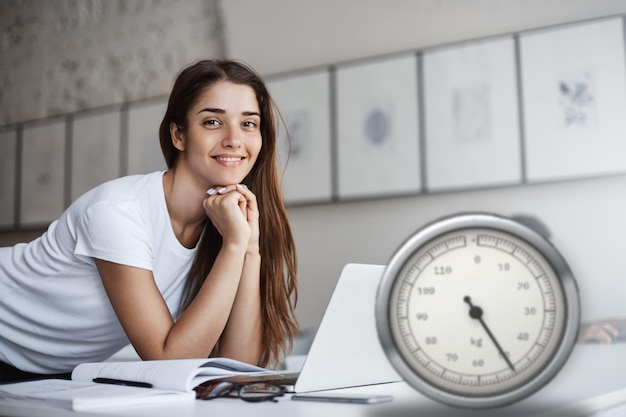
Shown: 50
